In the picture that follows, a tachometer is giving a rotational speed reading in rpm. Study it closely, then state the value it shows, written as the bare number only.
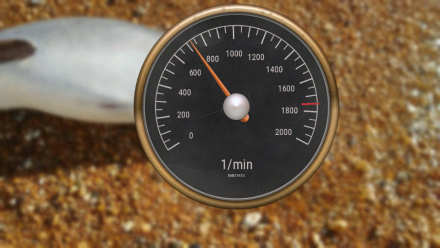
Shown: 725
